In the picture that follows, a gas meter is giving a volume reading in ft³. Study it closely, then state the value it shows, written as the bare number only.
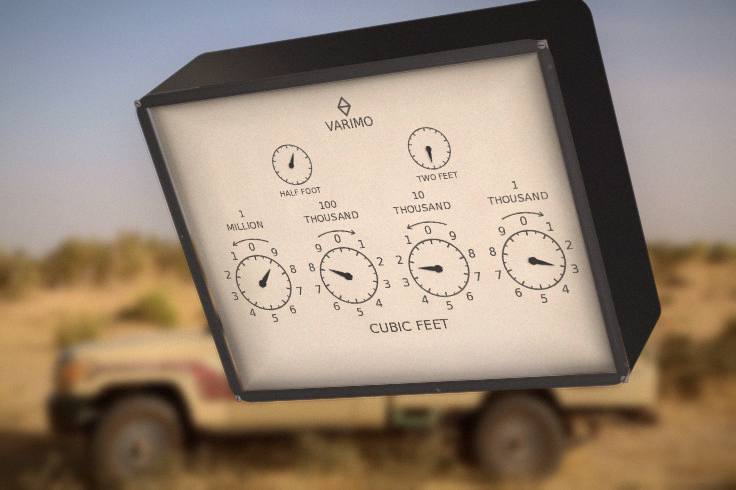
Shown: 882300
